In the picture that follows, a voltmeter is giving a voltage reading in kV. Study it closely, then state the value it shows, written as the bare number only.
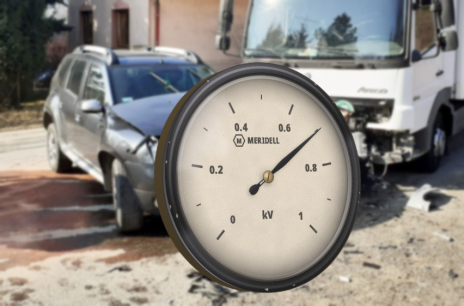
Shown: 0.7
